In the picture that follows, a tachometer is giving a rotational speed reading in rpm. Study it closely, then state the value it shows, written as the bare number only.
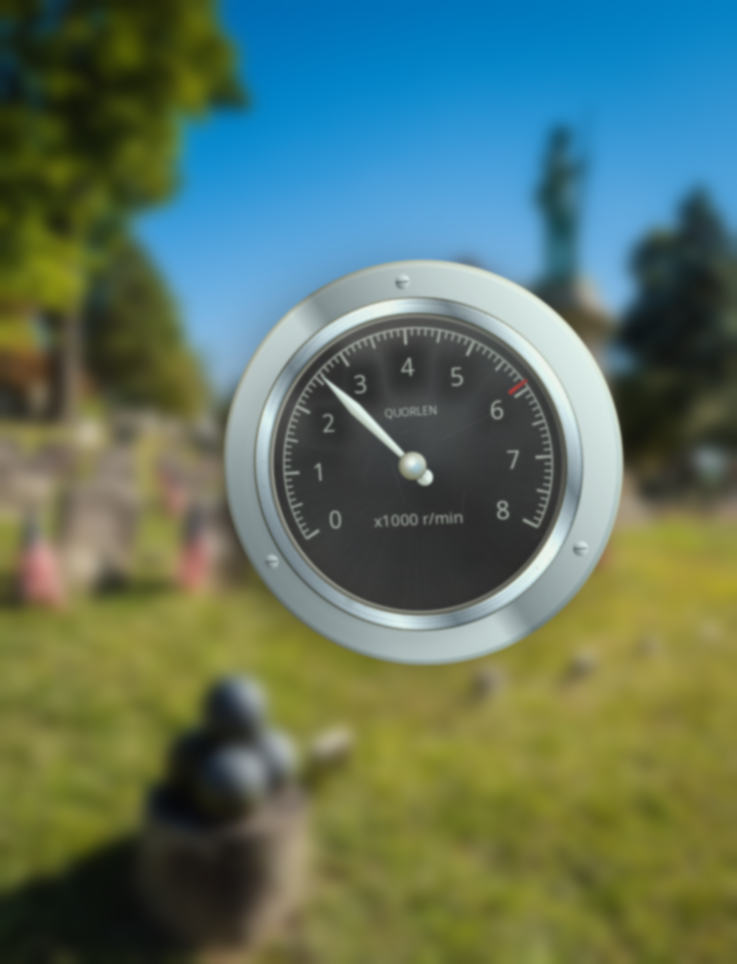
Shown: 2600
